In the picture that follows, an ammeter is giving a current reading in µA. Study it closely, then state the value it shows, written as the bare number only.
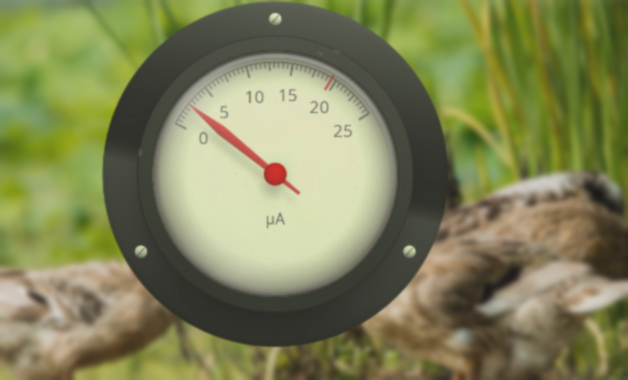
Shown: 2.5
